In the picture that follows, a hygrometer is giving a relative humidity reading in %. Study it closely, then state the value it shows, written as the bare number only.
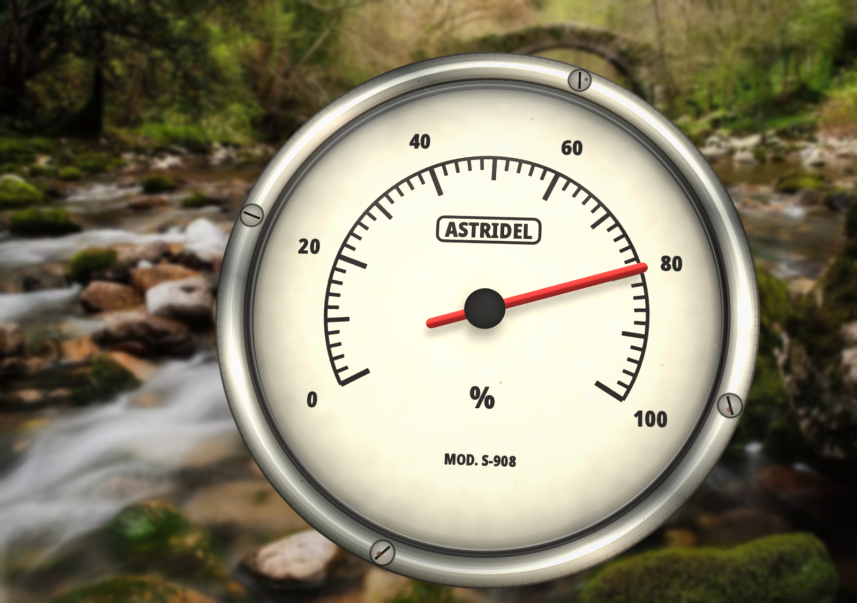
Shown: 80
